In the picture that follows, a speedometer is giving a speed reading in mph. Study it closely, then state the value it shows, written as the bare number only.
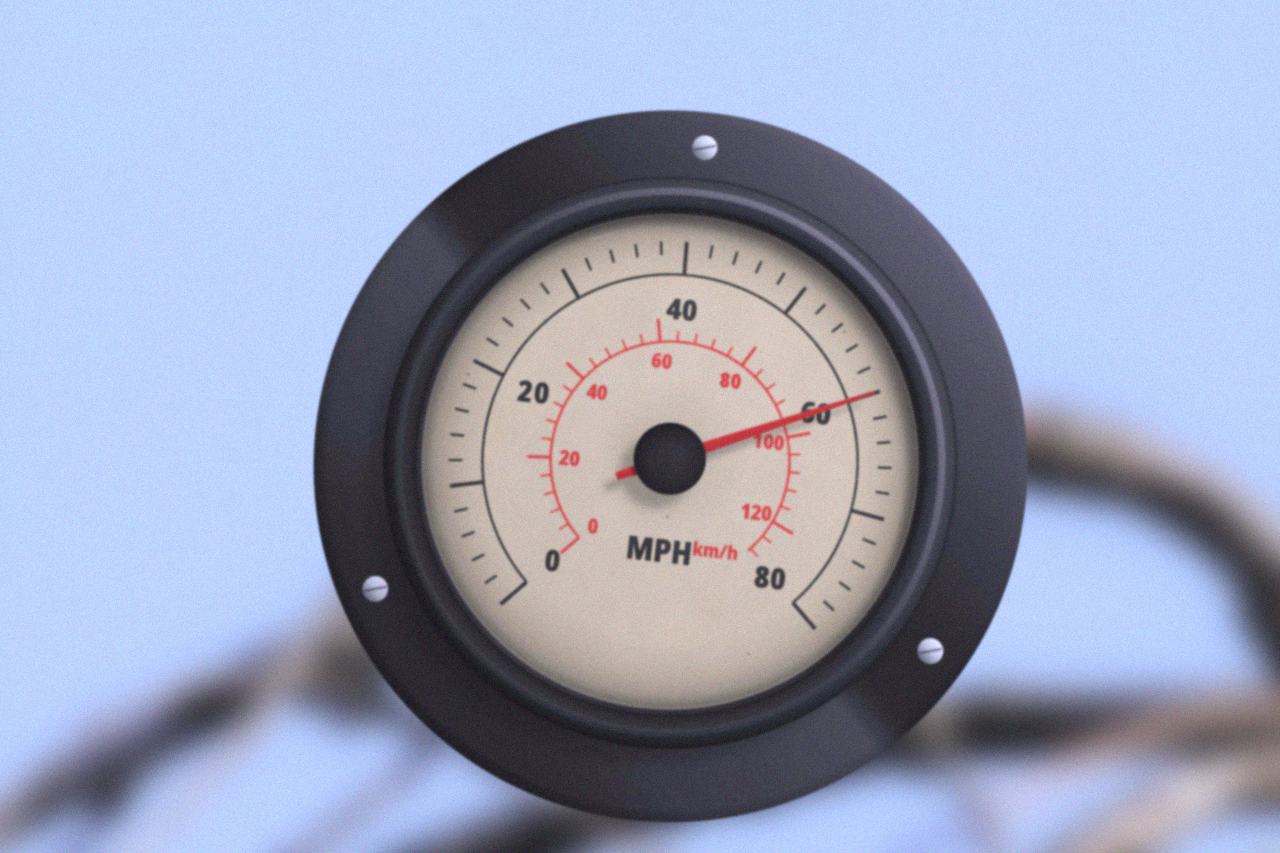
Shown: 60
